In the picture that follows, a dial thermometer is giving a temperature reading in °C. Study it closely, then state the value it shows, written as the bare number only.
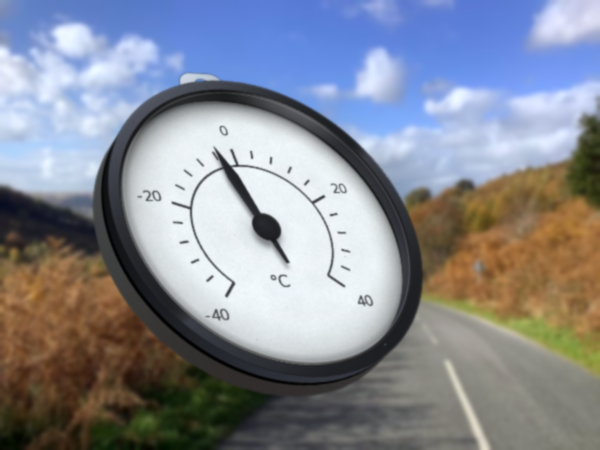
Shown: -4
